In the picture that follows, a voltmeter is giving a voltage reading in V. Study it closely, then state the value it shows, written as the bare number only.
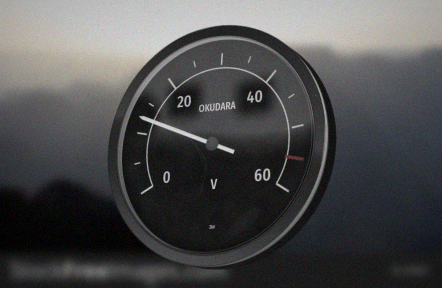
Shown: 12.5
